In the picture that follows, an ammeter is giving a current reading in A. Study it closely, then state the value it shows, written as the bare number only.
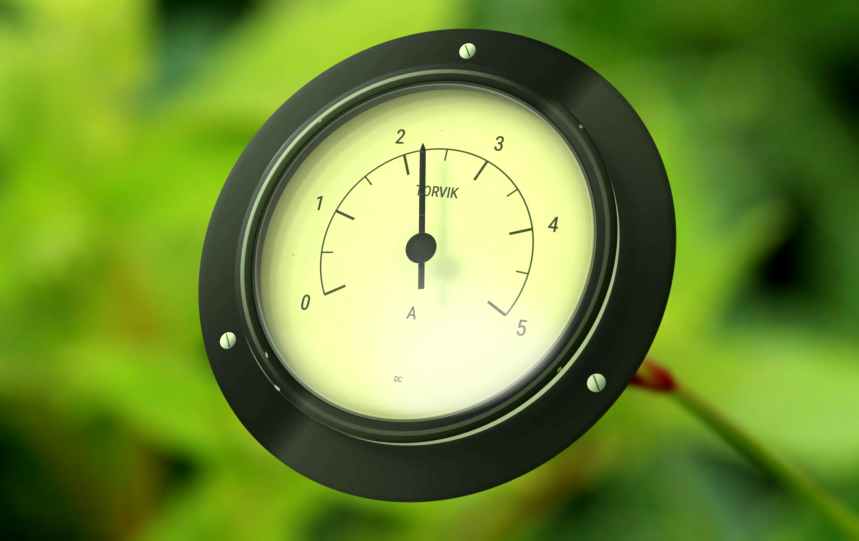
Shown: 2.25
